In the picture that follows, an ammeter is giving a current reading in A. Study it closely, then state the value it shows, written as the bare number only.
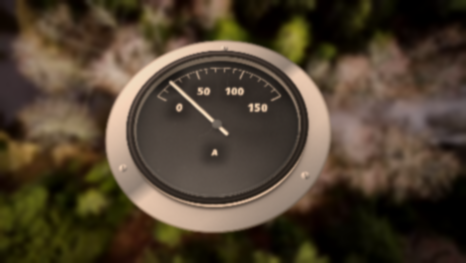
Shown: 20
